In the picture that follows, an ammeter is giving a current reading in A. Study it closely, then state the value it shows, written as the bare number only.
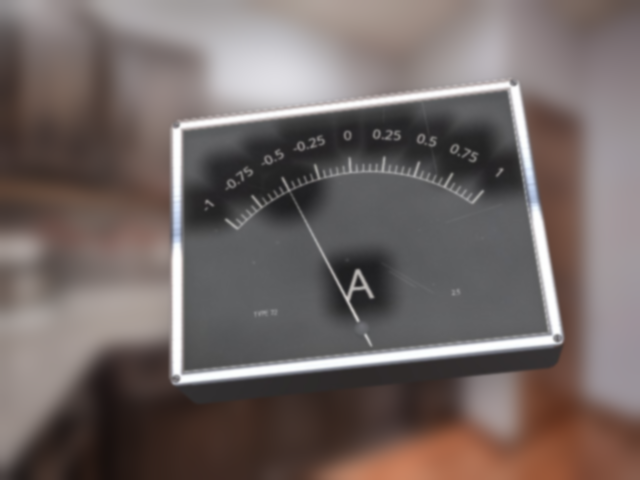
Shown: -0.5
